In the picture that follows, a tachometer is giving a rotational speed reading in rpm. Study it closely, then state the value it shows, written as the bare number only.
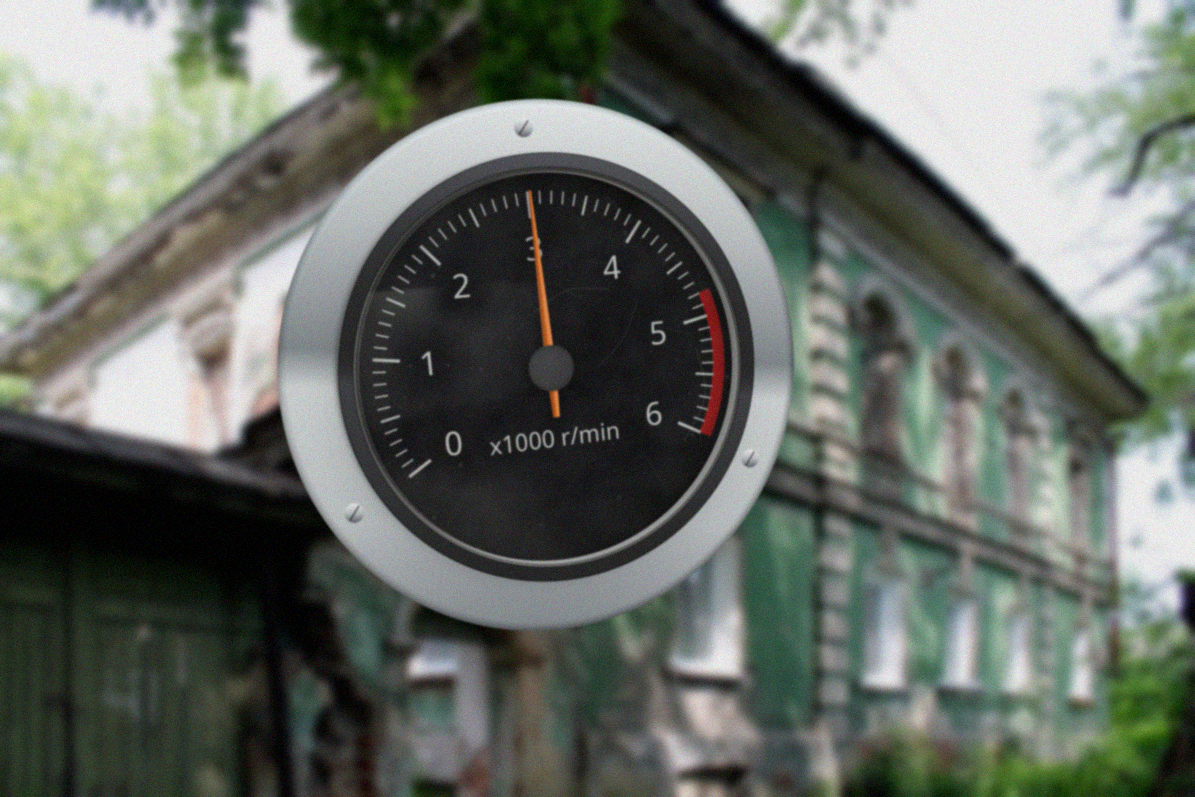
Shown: 3000
